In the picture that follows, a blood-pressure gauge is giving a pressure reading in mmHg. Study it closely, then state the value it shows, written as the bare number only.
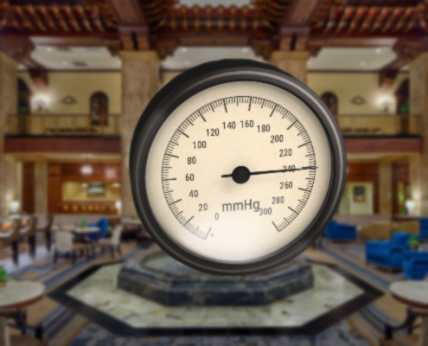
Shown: 240
